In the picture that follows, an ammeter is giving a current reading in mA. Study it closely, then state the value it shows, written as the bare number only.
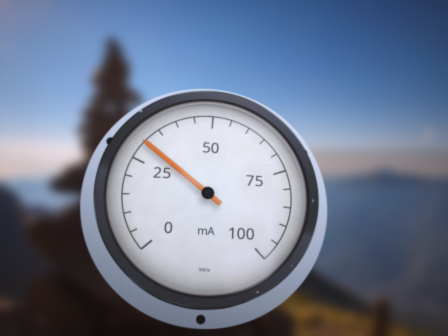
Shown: 30
